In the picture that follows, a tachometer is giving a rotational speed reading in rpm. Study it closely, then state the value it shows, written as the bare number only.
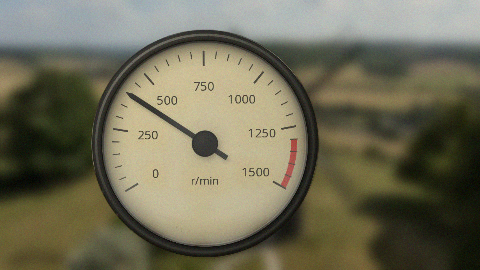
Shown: 400
